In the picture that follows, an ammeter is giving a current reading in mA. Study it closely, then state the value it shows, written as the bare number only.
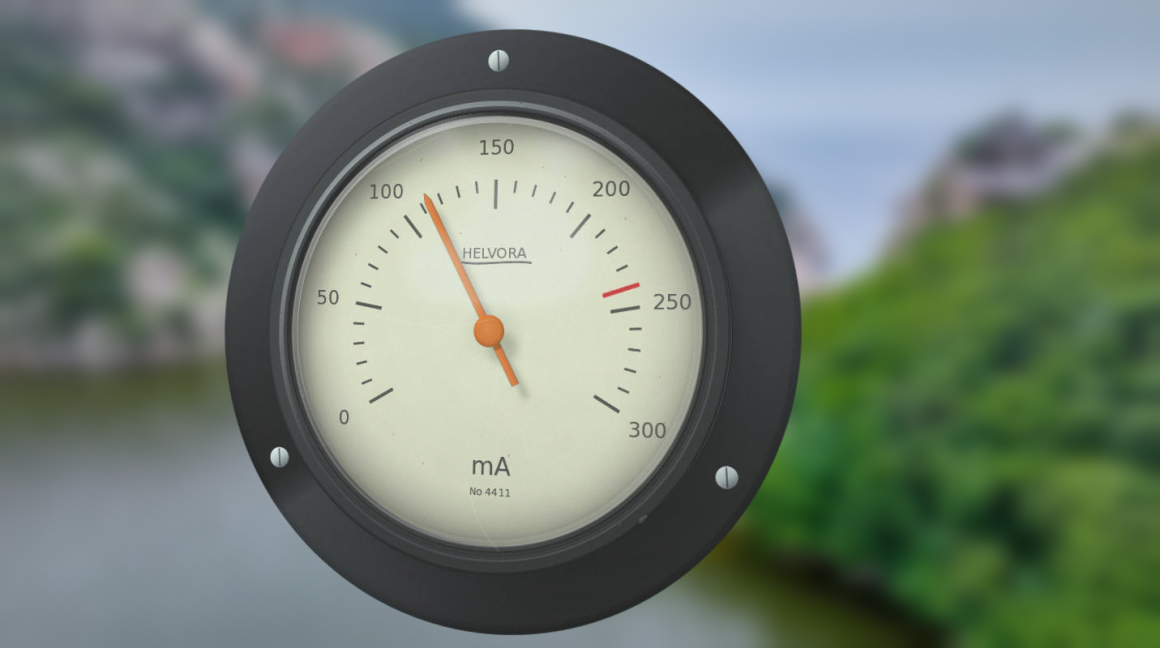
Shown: 115
